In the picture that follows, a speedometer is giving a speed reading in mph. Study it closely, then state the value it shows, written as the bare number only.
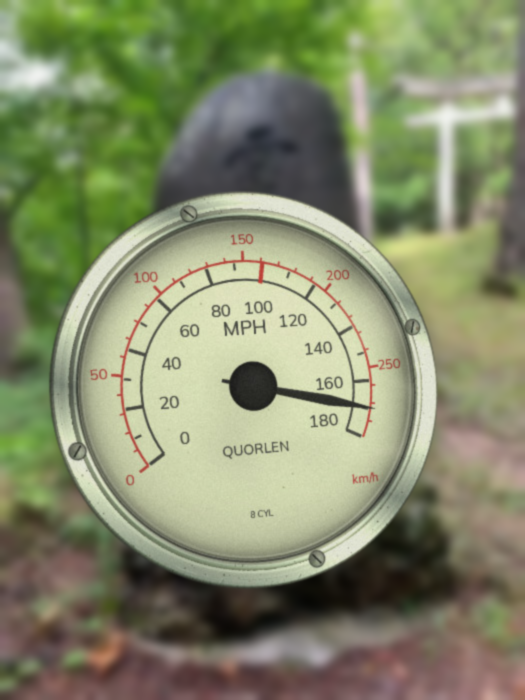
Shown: 170
